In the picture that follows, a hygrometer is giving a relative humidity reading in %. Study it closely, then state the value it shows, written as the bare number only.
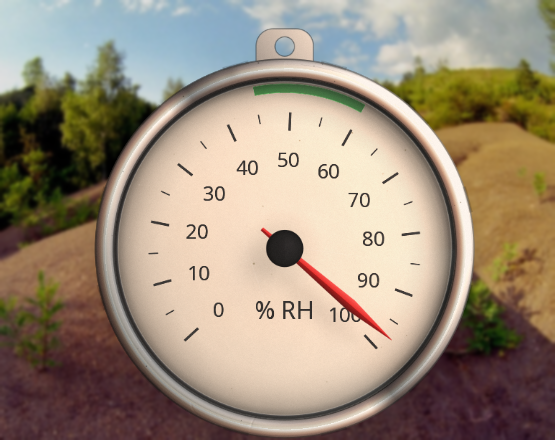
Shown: 97.5
